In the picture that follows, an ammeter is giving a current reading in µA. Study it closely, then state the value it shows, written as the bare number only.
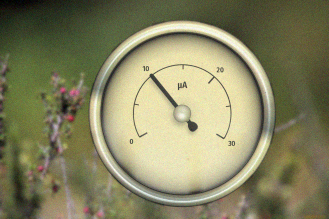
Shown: 10
